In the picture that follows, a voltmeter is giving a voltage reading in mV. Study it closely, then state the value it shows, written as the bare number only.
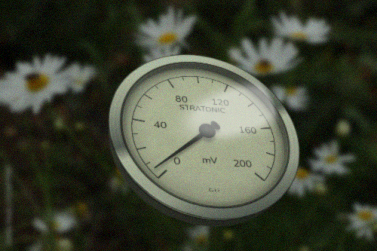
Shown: 5
